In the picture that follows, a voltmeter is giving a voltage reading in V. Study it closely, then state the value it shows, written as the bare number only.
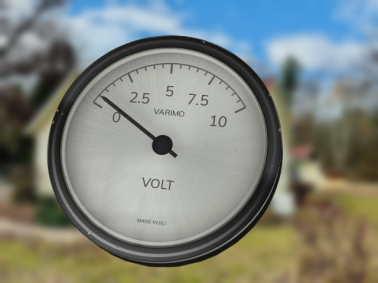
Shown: 0.5
